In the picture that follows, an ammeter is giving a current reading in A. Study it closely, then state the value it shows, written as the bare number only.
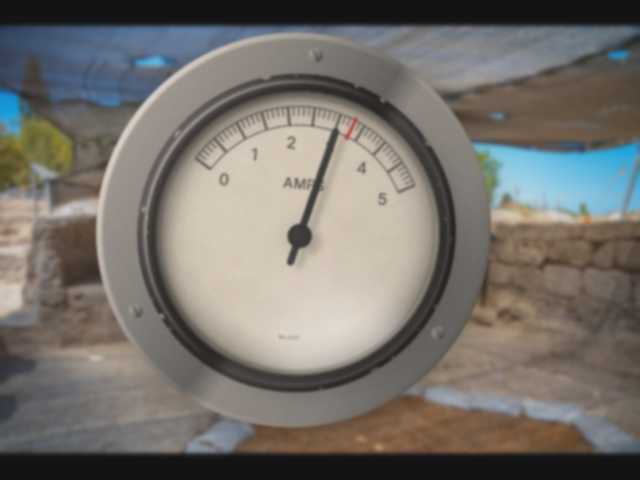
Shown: 3
